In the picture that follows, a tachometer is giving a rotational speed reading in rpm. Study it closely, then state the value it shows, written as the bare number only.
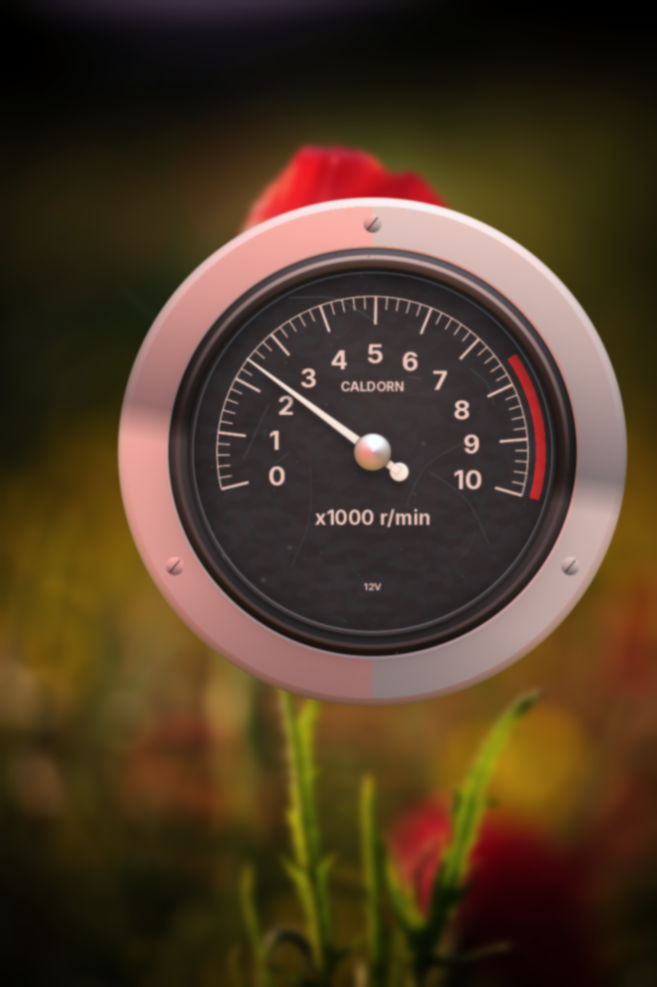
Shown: 2400
